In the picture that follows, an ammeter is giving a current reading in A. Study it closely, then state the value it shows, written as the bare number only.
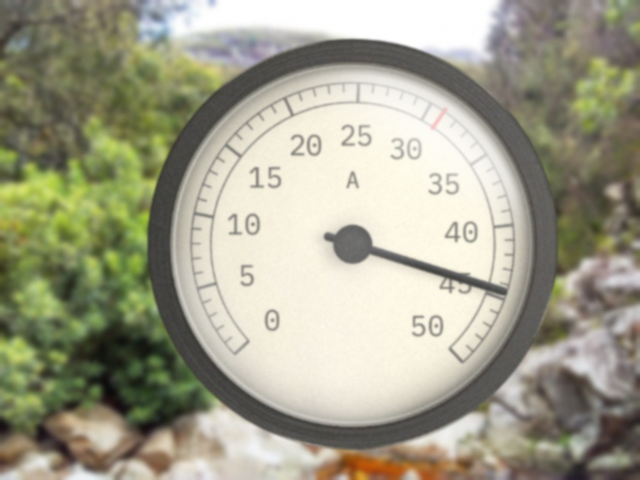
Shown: 44.5
